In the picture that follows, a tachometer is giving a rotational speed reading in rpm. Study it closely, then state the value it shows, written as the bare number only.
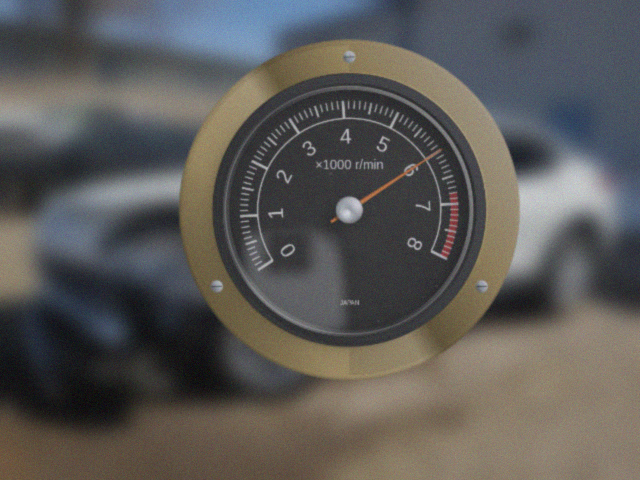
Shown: 6000
